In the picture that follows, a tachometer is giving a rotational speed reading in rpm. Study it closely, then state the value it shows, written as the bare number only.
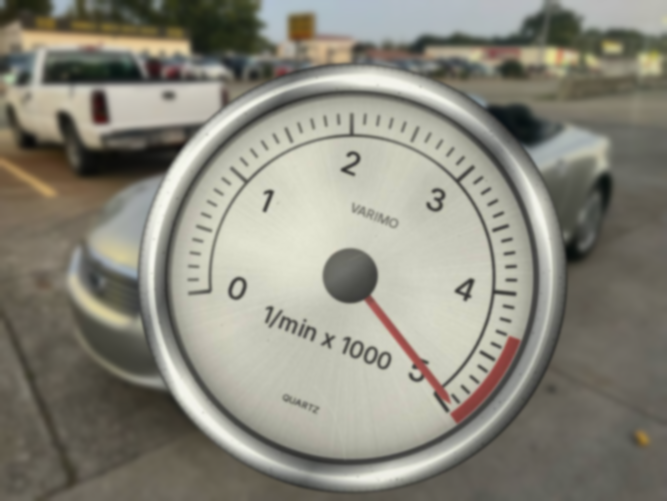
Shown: 4950
